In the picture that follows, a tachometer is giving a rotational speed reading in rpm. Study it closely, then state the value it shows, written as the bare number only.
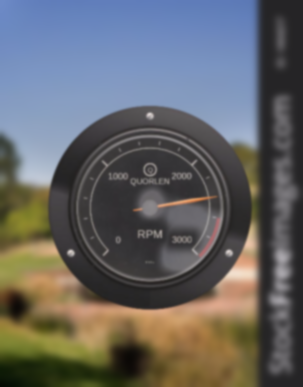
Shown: 2400
